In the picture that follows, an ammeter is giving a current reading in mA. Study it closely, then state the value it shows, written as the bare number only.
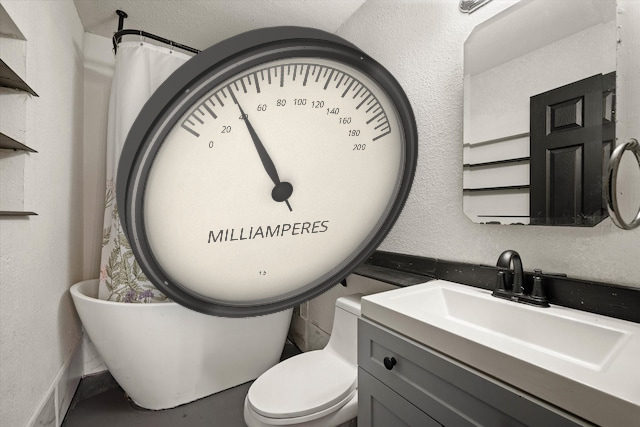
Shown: 40
